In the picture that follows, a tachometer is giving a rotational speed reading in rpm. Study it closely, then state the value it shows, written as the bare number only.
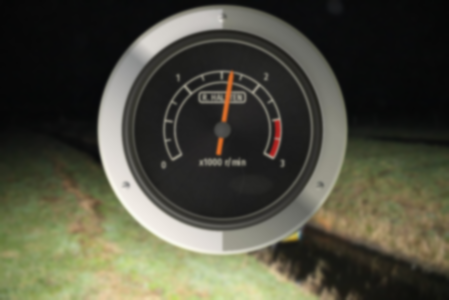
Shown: 1625
